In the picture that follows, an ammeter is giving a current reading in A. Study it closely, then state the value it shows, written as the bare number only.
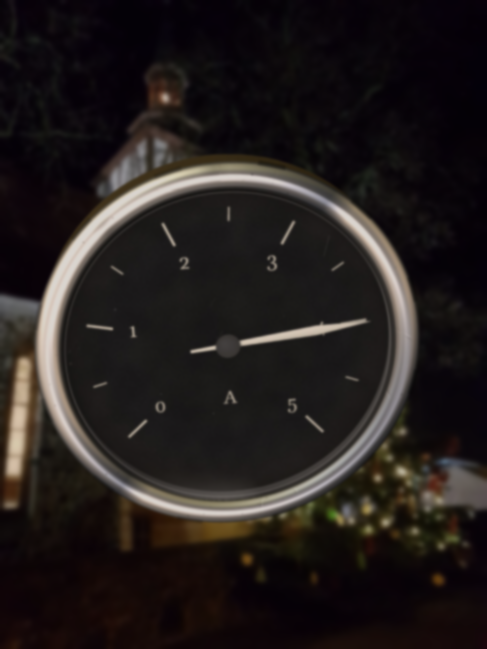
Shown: 4
